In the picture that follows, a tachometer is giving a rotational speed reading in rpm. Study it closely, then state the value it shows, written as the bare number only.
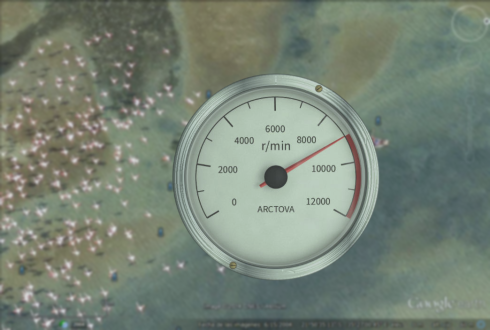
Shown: 9000
